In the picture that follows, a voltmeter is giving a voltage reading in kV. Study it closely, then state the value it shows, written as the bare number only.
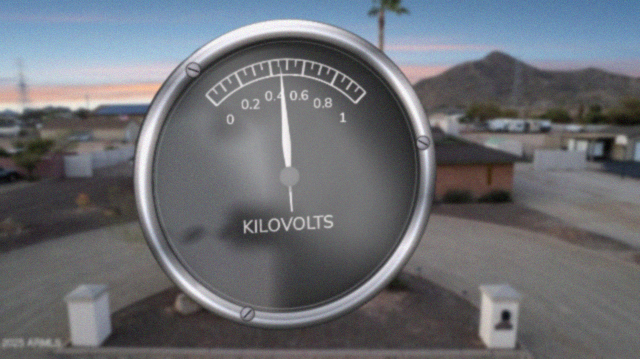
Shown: 0.45
